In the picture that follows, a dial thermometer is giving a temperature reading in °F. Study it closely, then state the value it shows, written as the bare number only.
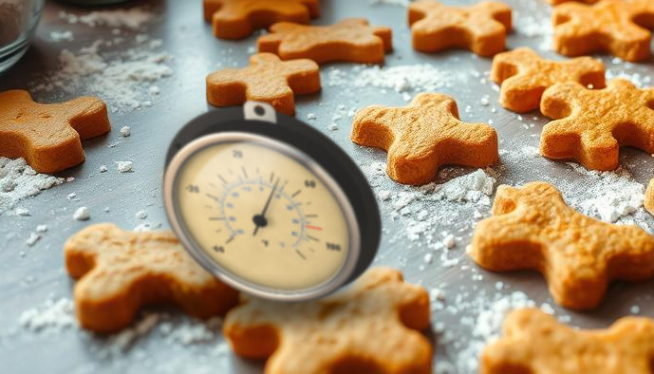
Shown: 45
